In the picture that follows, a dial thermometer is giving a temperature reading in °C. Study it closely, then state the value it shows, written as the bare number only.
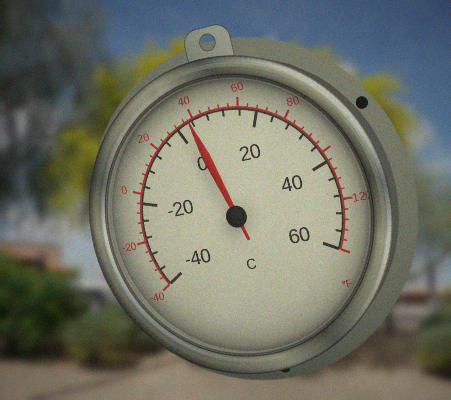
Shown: 4
